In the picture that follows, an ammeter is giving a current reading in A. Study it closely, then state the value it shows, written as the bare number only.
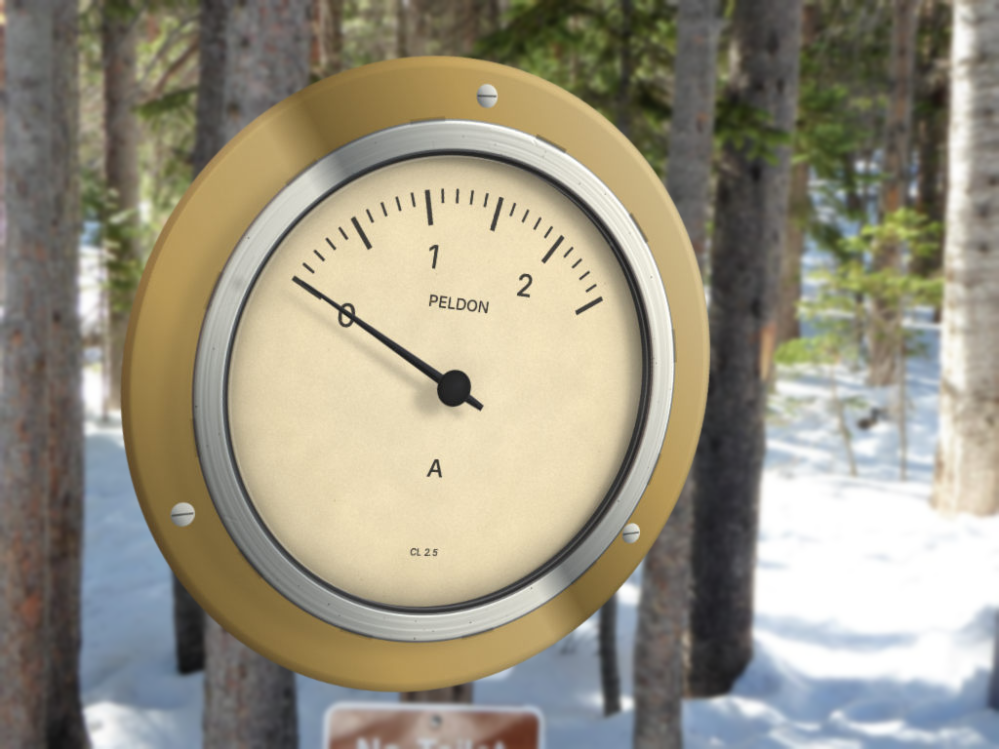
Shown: 0
